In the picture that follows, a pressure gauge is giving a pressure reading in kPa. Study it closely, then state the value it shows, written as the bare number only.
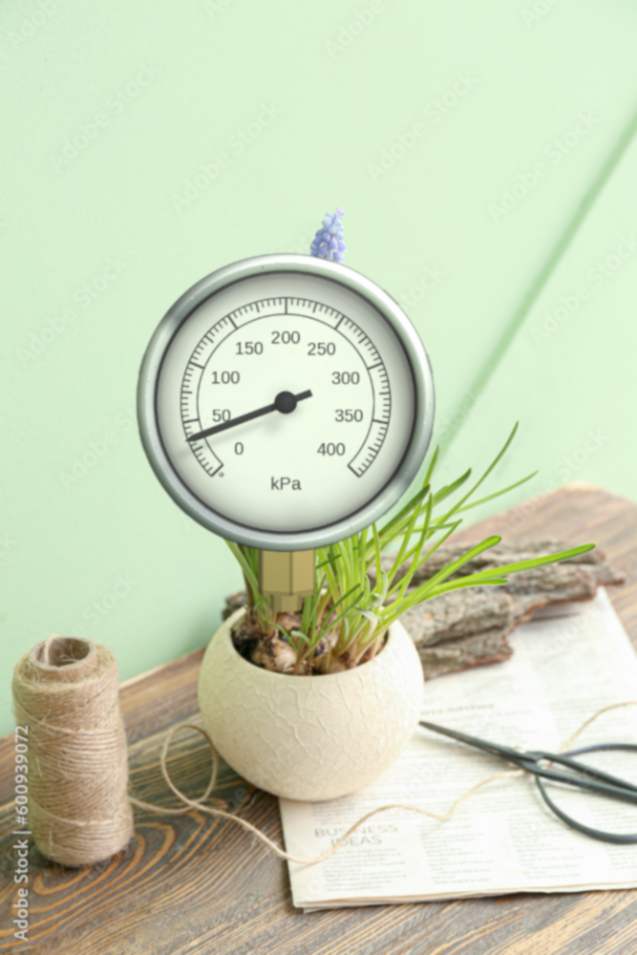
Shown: 35
